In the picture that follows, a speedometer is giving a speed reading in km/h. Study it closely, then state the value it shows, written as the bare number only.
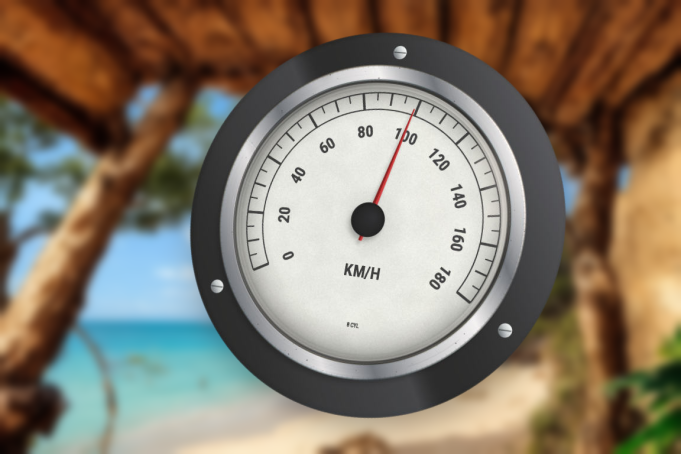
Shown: 100
